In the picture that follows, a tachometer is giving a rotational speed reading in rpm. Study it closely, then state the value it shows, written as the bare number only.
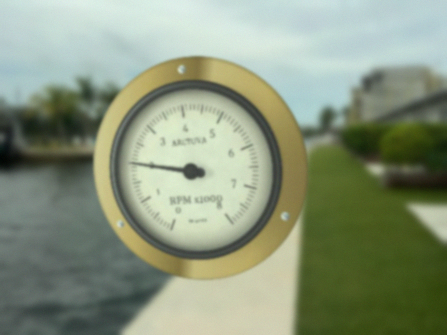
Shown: 2000
